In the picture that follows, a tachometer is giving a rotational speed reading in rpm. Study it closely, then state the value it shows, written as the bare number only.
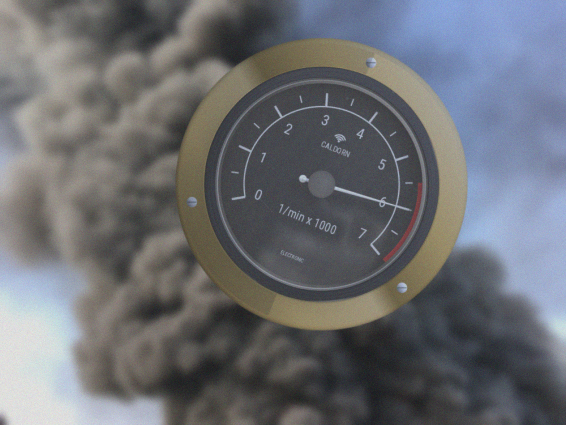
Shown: 6000
